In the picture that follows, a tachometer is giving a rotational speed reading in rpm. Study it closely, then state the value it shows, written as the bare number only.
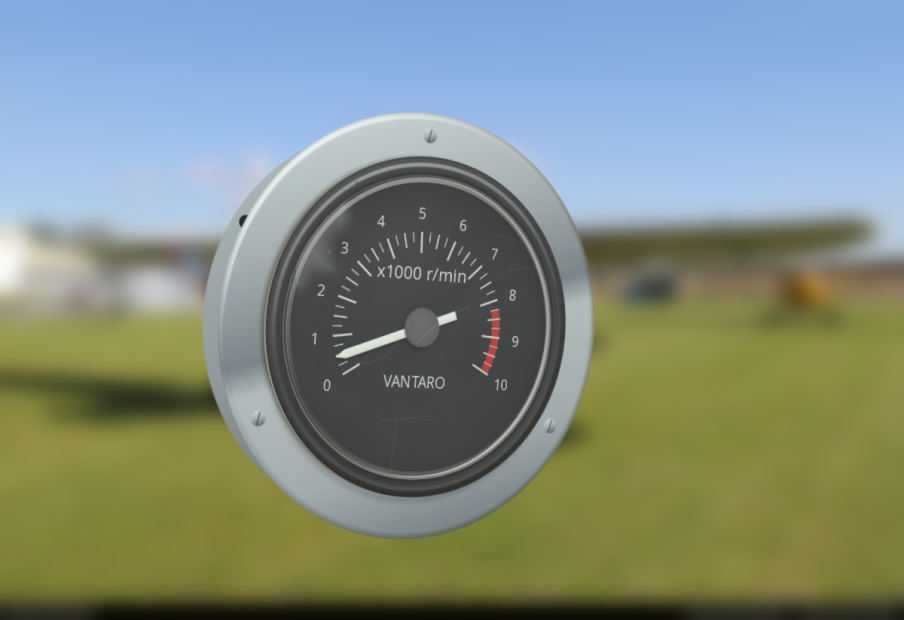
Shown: 500
